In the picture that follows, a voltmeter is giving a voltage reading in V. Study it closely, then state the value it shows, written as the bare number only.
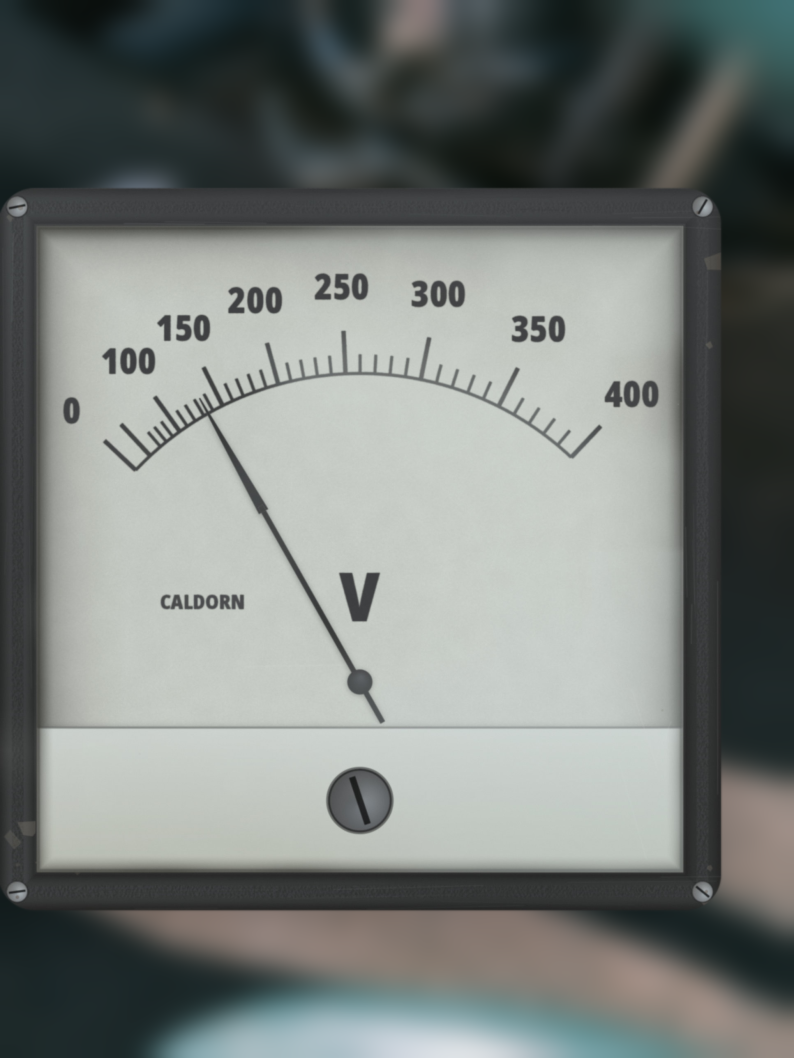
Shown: 135
